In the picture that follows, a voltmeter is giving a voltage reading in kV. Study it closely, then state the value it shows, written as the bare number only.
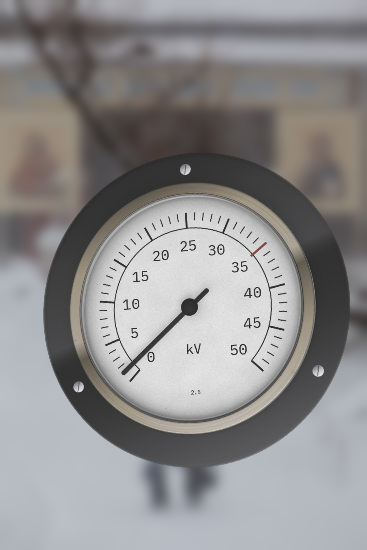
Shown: 1
